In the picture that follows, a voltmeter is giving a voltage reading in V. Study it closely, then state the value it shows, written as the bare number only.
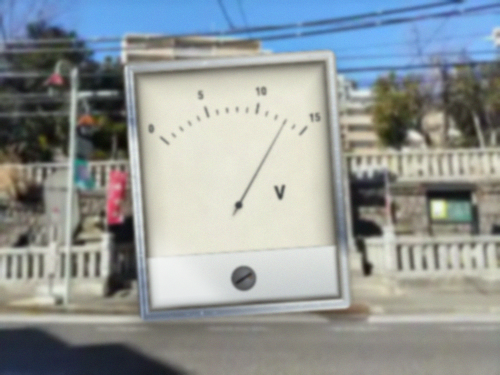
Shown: 13
